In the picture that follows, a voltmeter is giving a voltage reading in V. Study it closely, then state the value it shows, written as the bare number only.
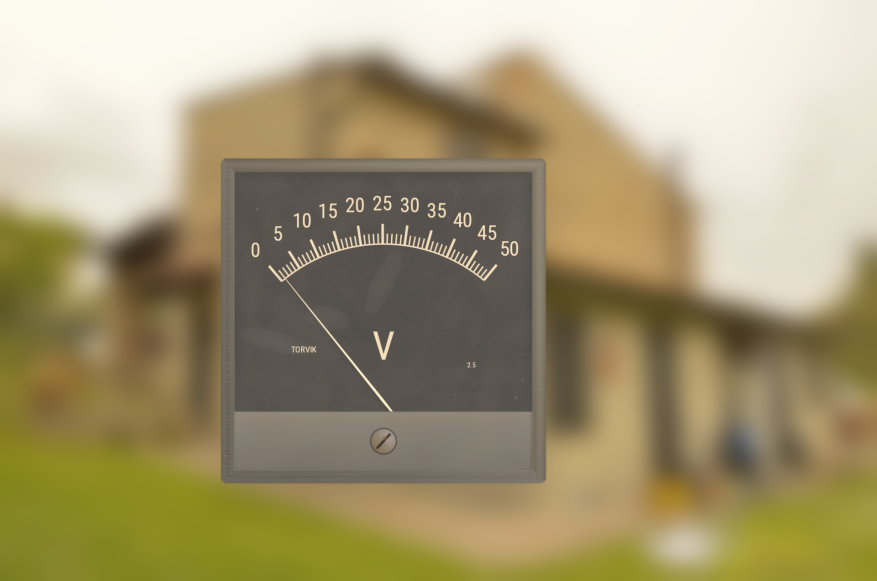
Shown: 1
